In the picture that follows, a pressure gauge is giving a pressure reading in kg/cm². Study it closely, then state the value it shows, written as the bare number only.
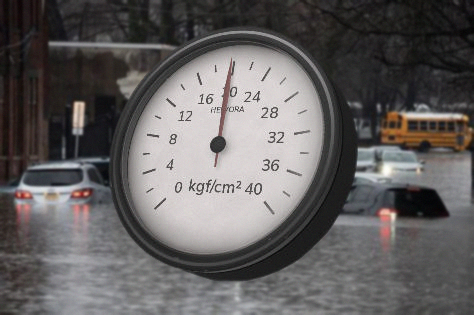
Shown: 20
